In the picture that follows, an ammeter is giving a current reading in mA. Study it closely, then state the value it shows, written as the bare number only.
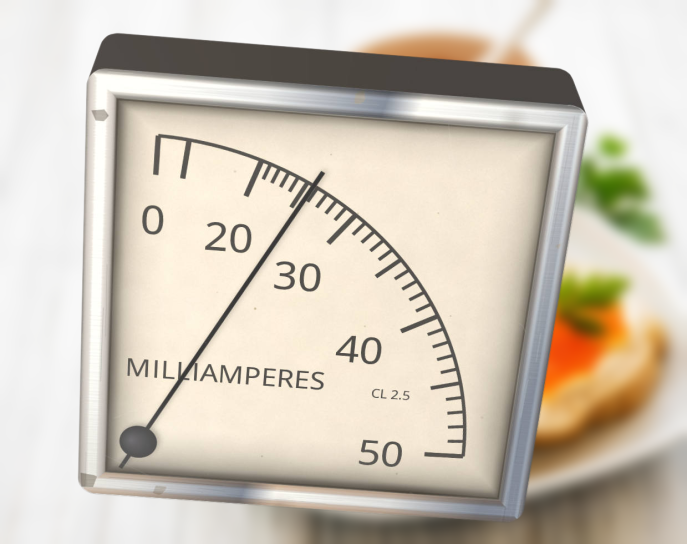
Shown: 25.5
